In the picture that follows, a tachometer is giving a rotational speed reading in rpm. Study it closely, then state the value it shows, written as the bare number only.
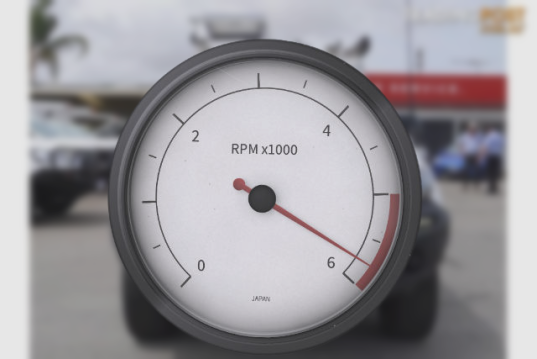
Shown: 5750
